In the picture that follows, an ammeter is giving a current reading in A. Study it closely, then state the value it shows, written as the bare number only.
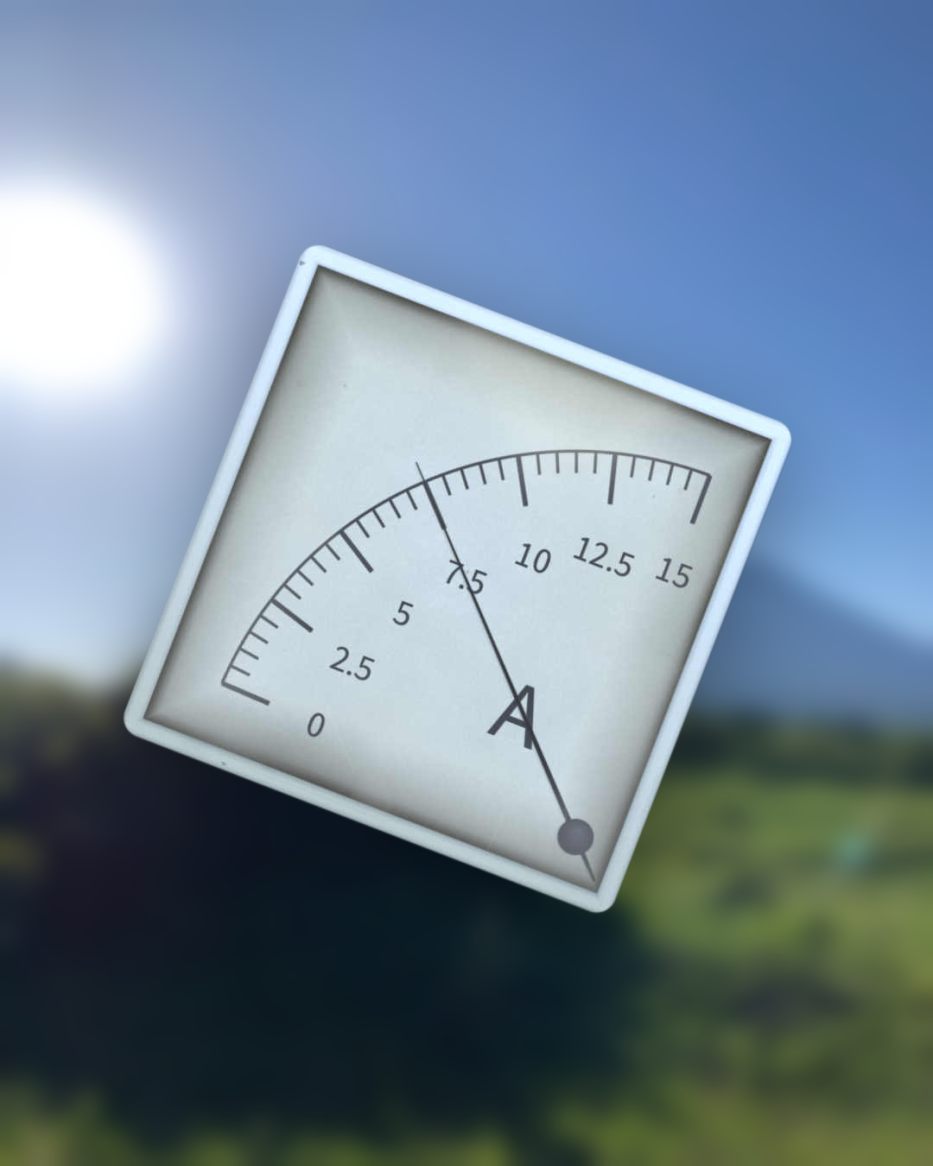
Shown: 7.5
